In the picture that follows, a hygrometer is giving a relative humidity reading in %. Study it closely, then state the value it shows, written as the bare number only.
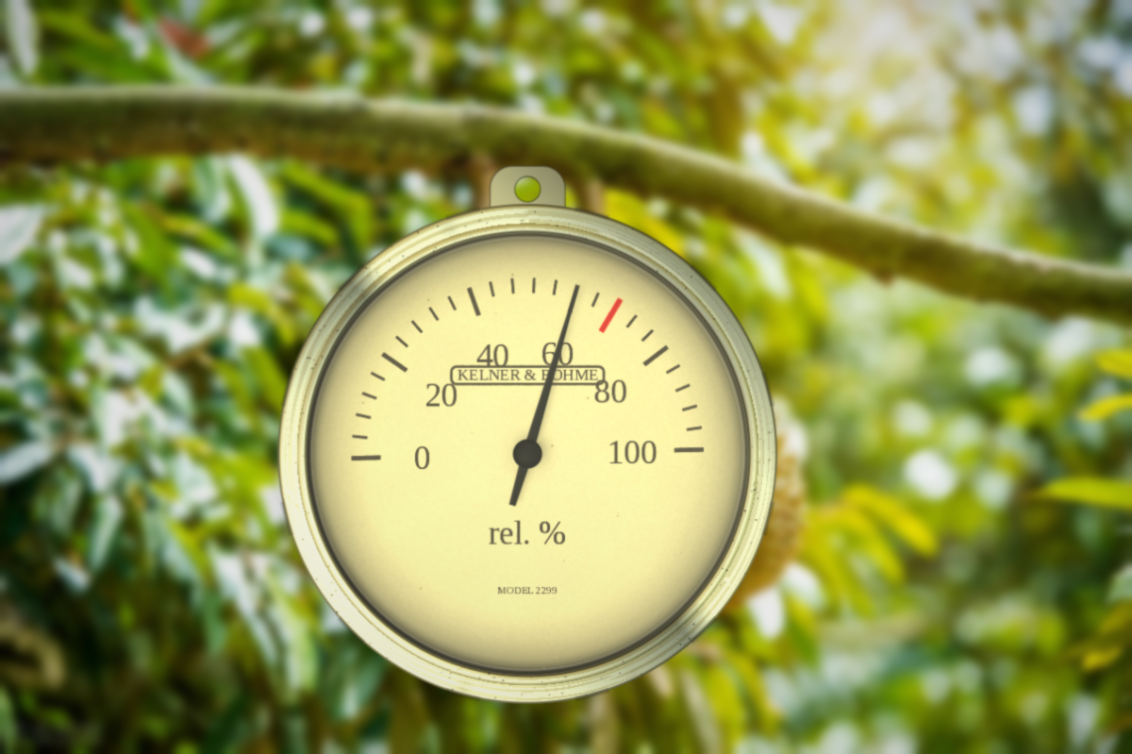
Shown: 60
